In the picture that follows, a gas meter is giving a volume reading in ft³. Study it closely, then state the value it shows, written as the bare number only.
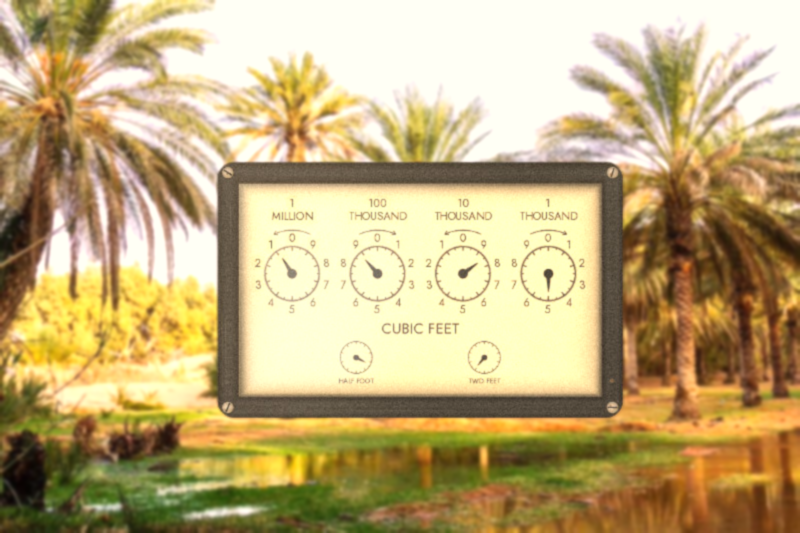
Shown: 88500
